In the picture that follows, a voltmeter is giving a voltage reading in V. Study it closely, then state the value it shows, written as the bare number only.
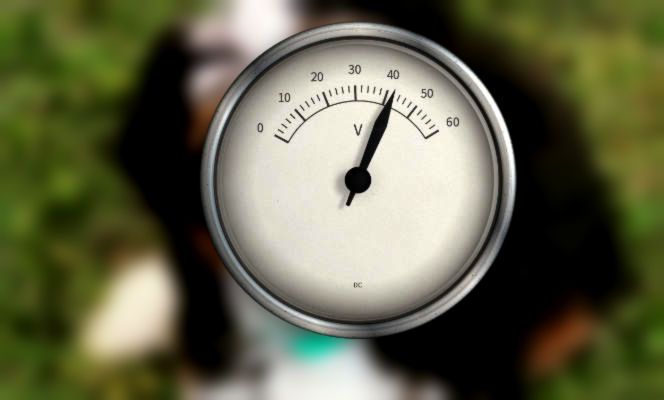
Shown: 42
